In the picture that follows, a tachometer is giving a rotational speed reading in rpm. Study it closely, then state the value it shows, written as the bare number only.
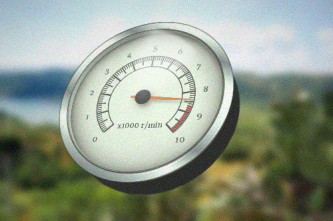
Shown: 8500
